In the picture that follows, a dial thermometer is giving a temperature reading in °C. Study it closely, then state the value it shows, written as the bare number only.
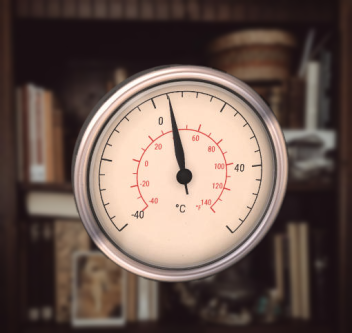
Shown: 4
